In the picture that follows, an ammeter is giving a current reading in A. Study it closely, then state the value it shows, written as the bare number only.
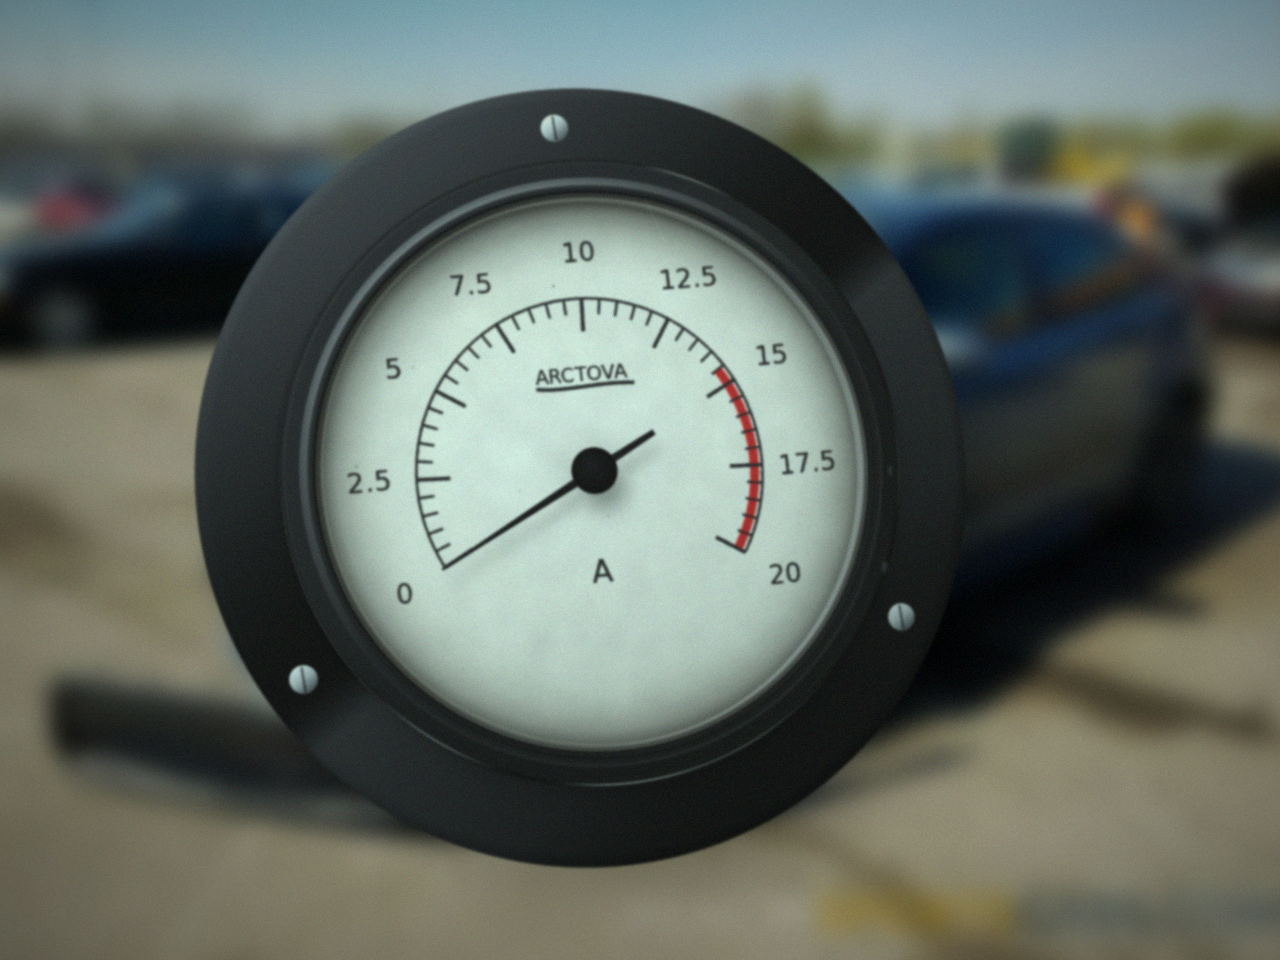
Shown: 0
